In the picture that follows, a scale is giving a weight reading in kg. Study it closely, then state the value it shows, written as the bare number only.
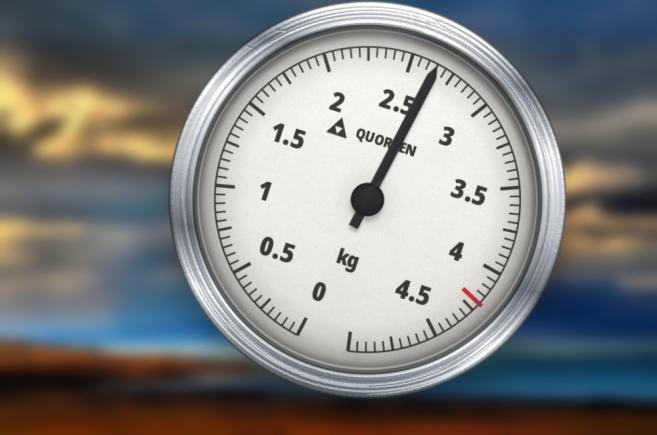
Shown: 2.65
